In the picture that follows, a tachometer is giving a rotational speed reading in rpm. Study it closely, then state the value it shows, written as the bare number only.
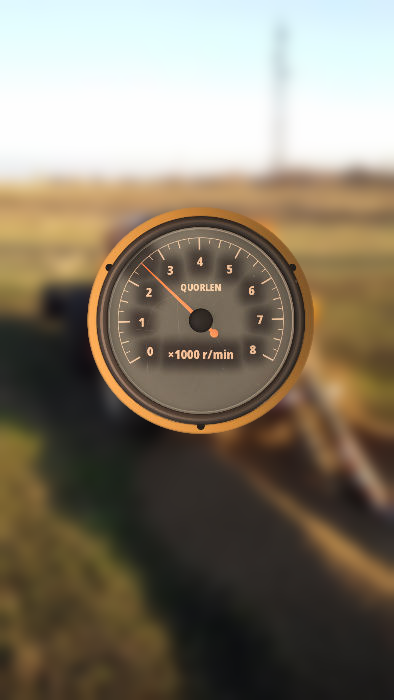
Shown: 2500
